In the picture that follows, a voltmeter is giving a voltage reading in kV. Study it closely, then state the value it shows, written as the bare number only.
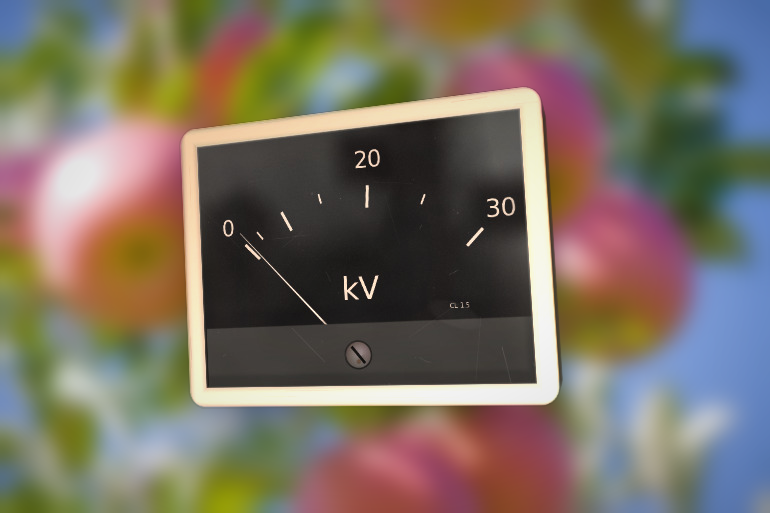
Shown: 2.5
